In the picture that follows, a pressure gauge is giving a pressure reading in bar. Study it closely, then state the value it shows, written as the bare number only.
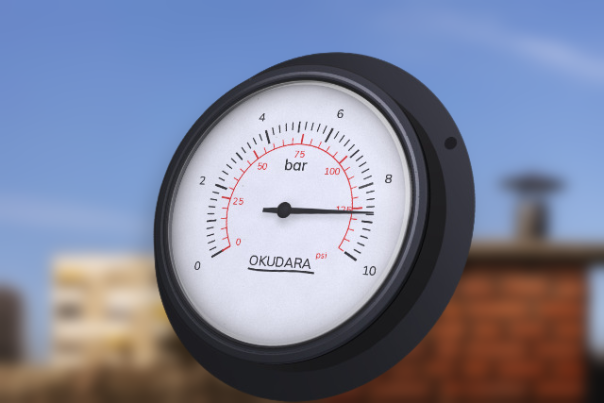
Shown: 8.8
